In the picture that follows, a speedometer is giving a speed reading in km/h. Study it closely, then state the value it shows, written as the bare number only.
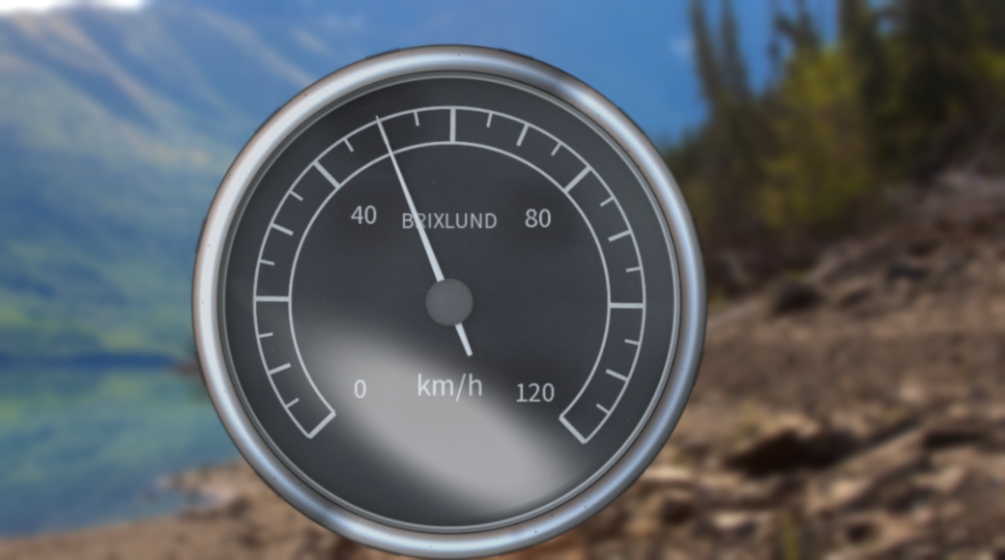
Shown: 50
